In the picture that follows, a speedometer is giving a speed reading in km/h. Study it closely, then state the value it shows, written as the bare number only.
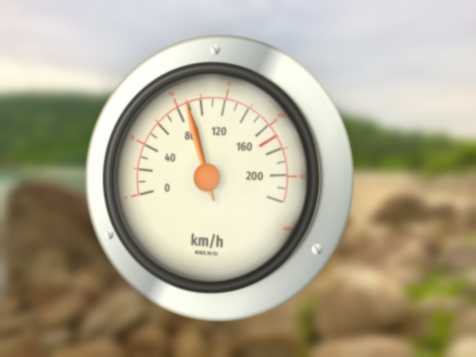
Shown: 90
